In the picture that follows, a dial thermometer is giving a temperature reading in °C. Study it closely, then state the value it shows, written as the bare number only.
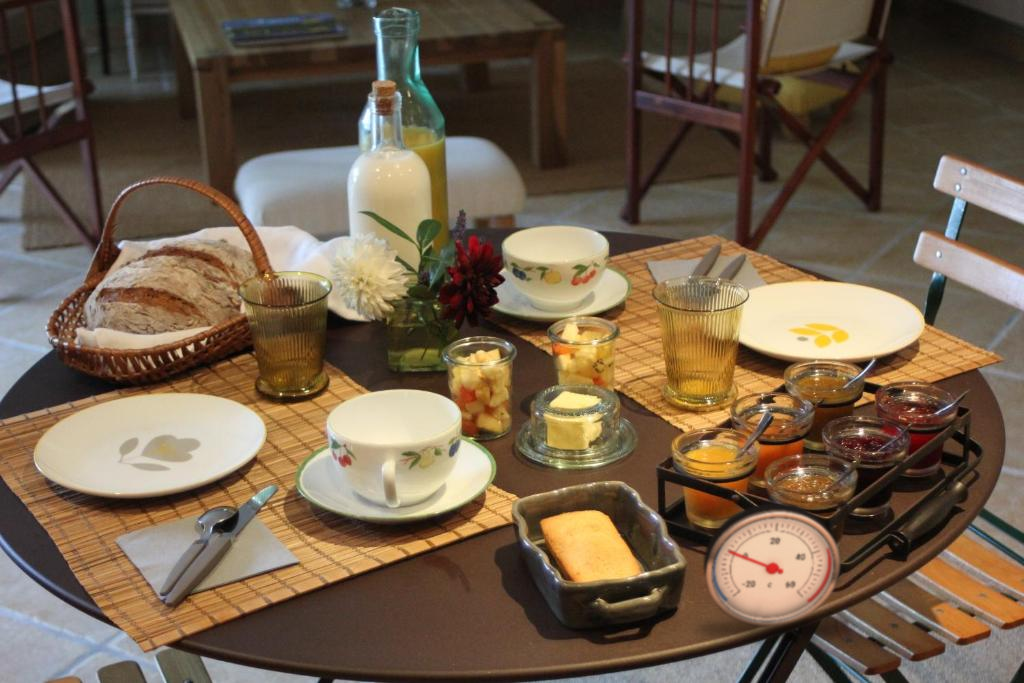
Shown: 0
